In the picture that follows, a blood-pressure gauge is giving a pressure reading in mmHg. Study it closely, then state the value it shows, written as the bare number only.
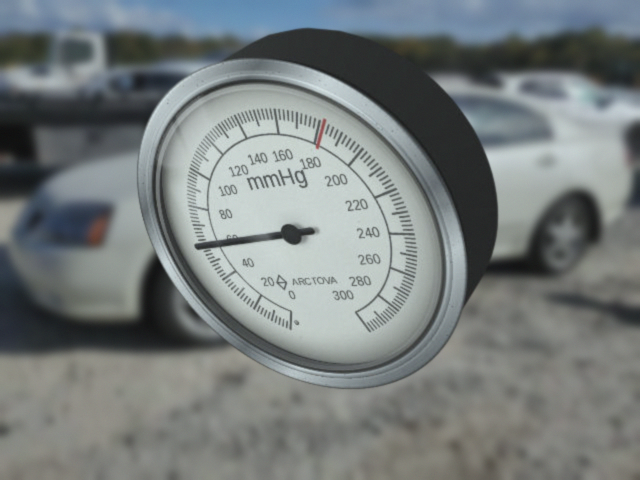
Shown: 60
